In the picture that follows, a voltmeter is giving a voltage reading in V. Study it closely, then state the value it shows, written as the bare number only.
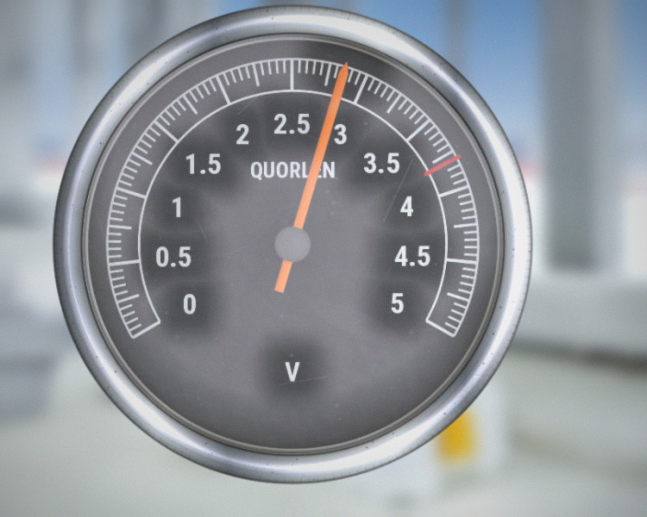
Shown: 2.85
